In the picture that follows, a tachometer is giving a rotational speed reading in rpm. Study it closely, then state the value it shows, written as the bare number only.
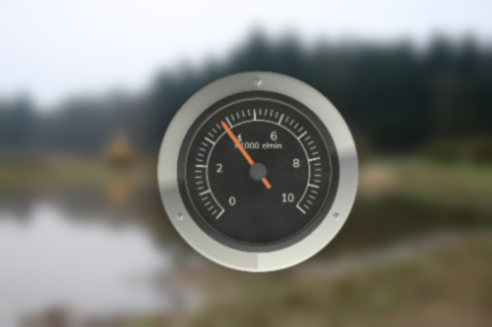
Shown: 3800
